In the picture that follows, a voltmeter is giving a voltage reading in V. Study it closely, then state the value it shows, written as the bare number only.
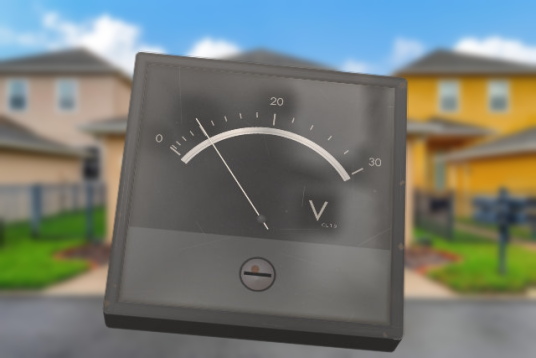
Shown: 10
